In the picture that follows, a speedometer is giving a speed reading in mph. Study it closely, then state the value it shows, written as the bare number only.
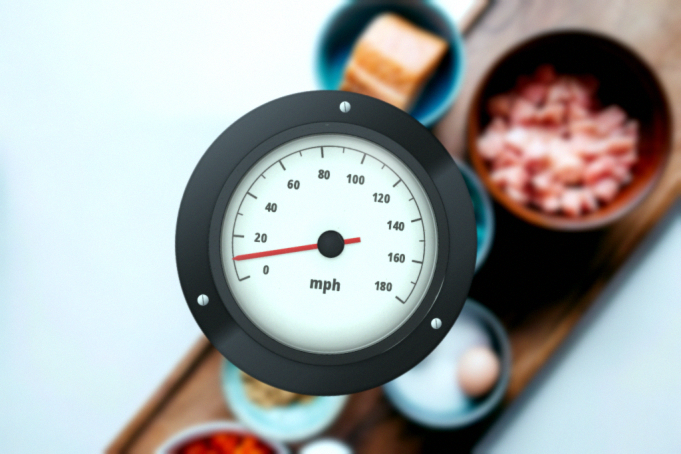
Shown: 10
